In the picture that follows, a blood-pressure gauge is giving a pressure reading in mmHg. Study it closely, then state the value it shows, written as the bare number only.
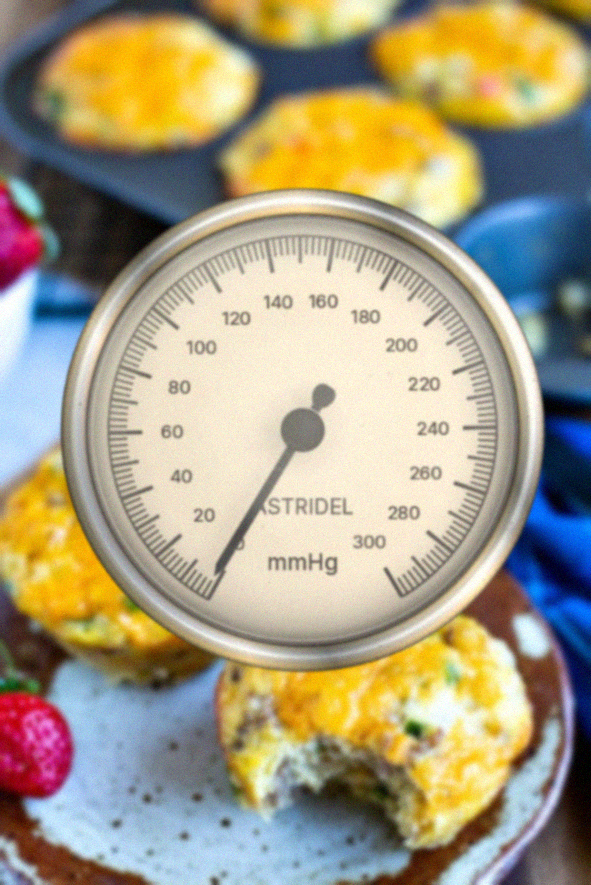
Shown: 2
